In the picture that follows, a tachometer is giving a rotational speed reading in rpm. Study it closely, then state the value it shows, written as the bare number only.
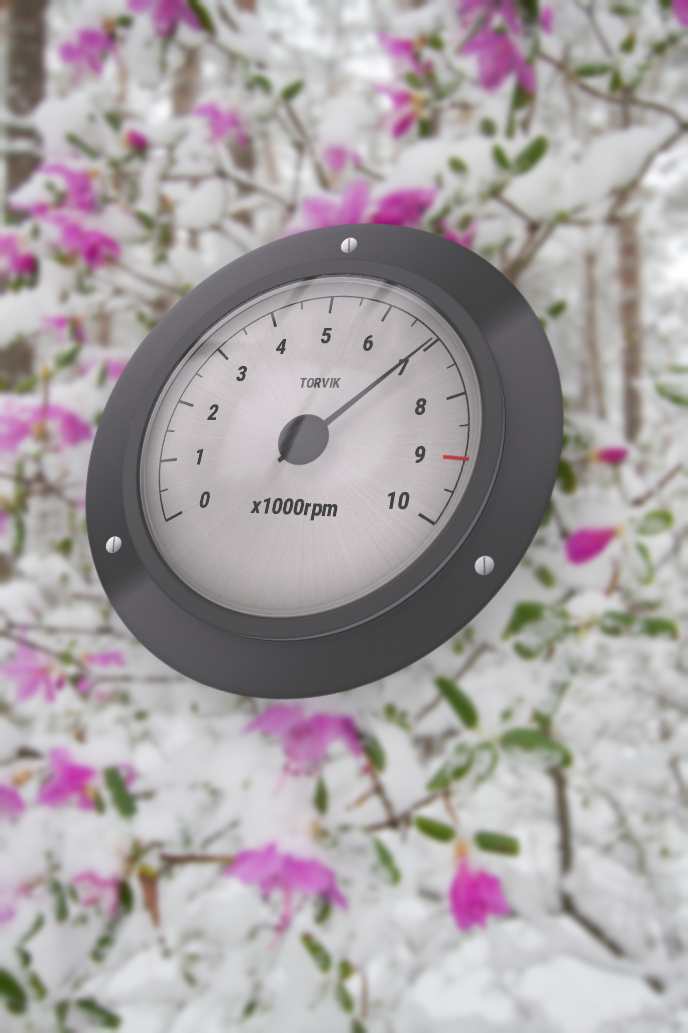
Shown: 7000
